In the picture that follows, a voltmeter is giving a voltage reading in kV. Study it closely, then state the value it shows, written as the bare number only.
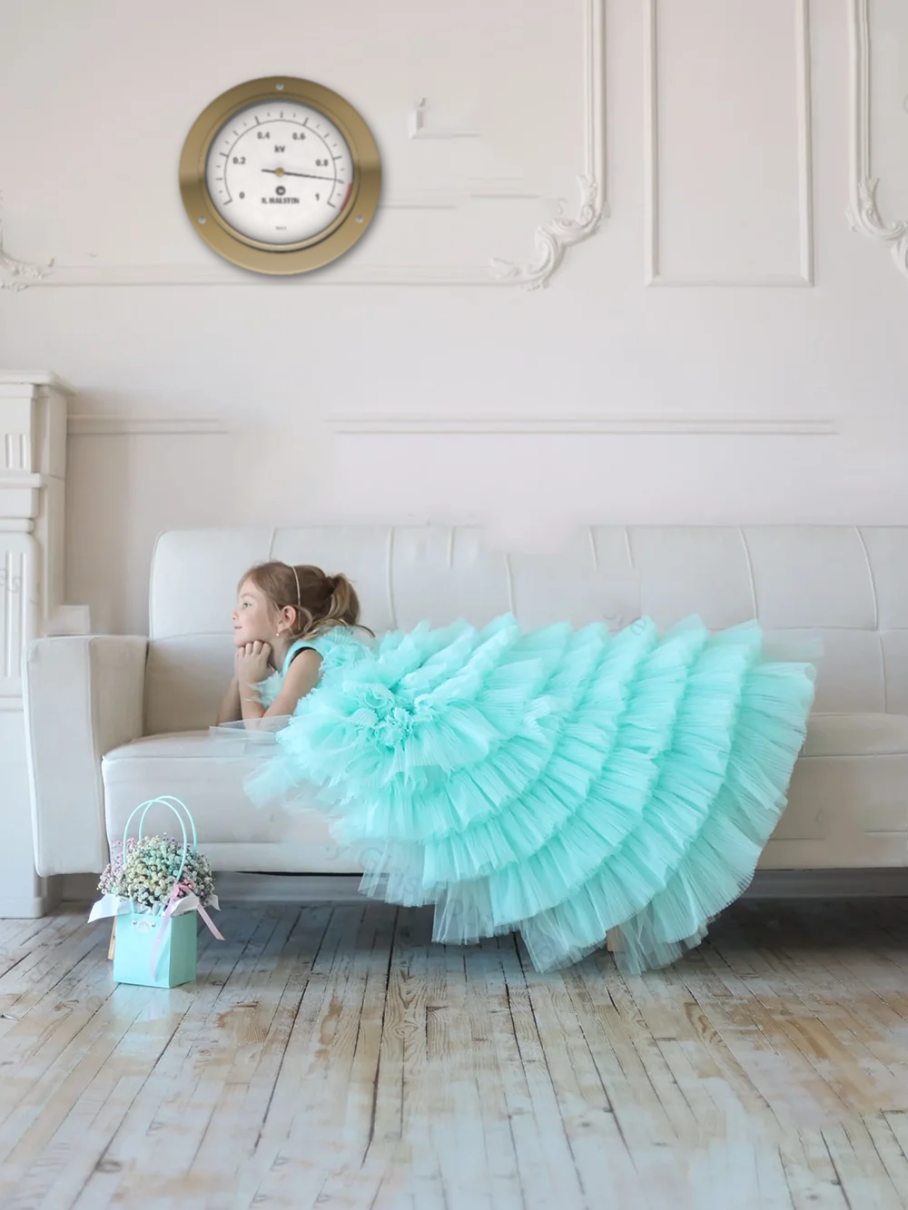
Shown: 0.9
